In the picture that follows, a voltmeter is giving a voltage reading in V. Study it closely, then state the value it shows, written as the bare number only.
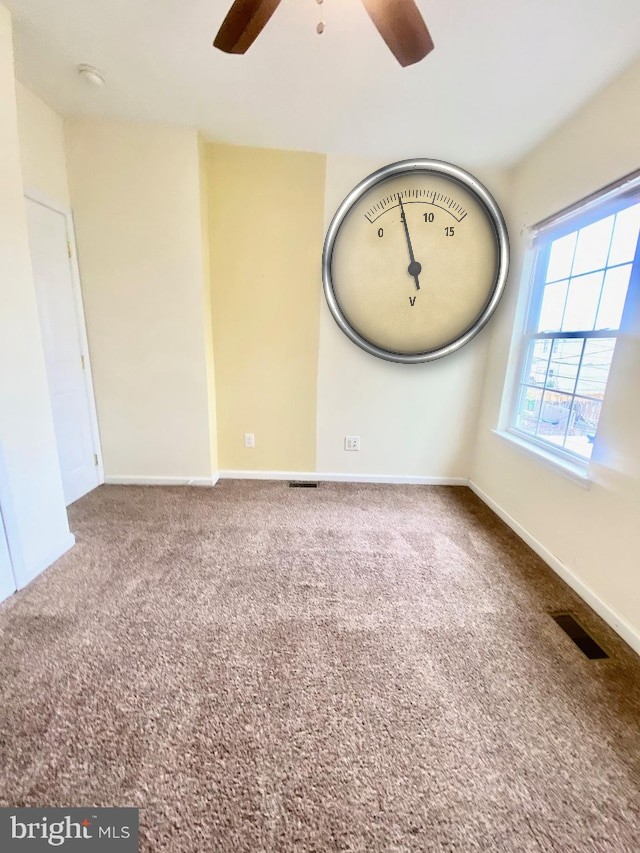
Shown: 5
